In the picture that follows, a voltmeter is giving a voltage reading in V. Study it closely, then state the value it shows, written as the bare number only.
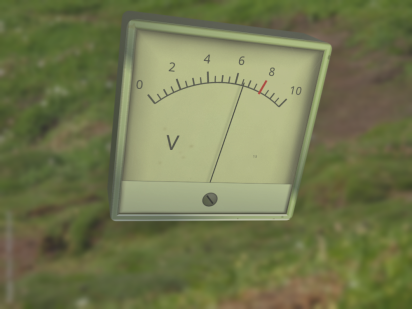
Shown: 6.5
